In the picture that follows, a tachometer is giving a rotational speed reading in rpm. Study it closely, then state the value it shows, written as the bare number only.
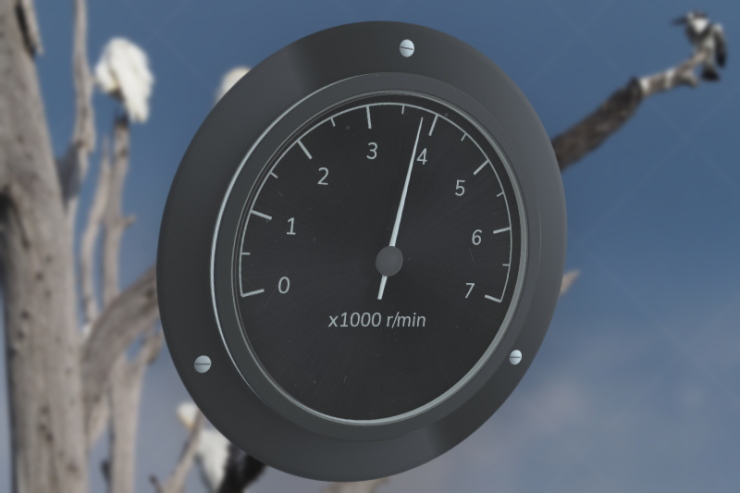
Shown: 3750
